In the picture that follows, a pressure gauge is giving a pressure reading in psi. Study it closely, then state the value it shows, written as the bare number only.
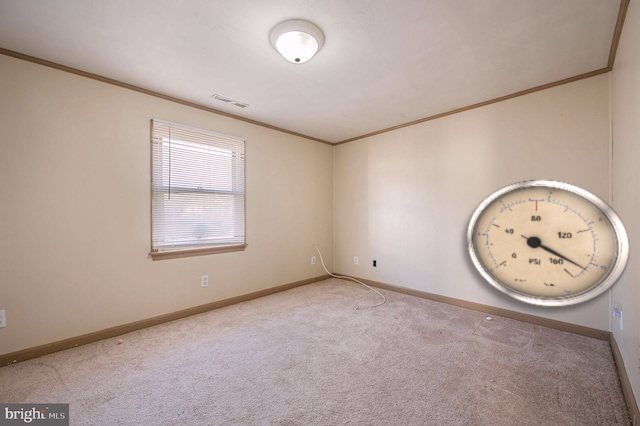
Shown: 150
